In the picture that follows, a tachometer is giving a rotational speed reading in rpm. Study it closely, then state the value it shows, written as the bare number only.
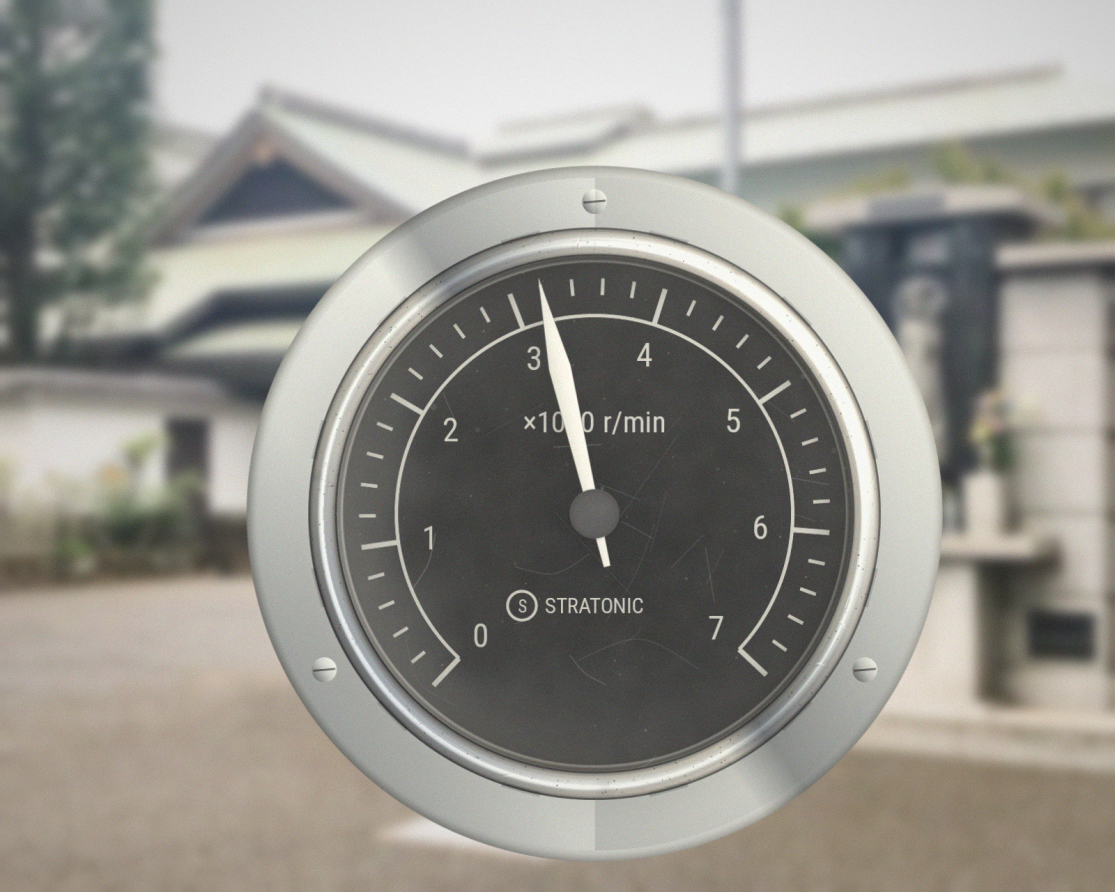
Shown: 3200
